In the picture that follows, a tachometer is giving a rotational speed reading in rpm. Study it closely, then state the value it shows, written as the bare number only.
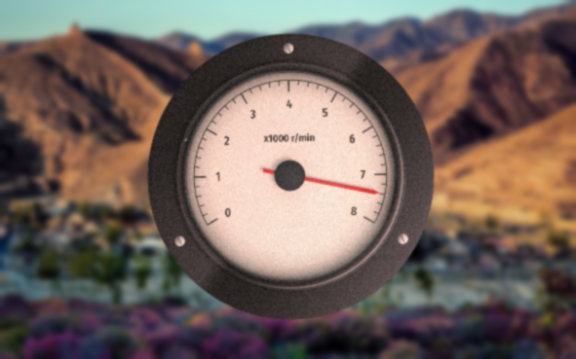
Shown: 7400
